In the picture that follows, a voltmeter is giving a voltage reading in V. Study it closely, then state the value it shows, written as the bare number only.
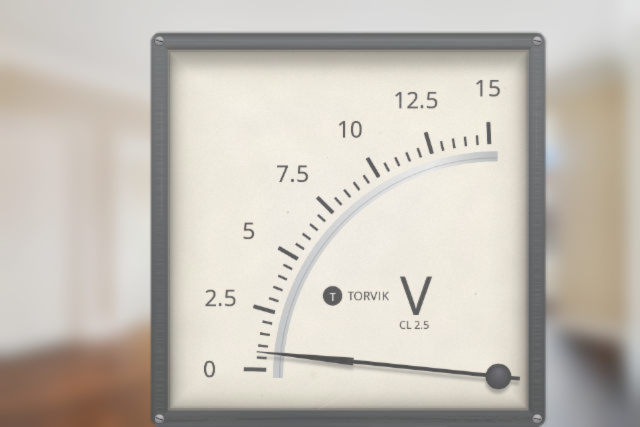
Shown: 0.75
